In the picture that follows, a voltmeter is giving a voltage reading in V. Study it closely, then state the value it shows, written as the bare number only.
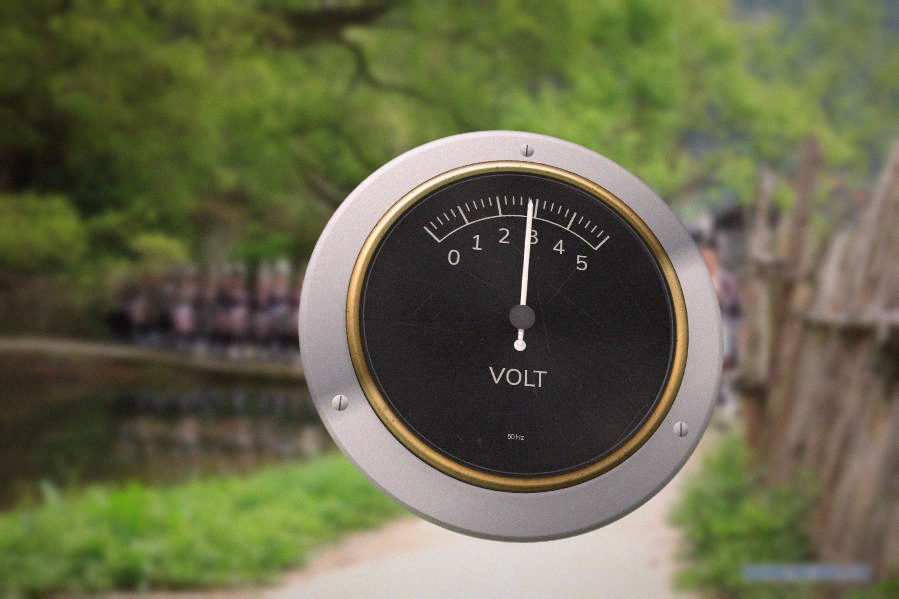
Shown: 2.8
